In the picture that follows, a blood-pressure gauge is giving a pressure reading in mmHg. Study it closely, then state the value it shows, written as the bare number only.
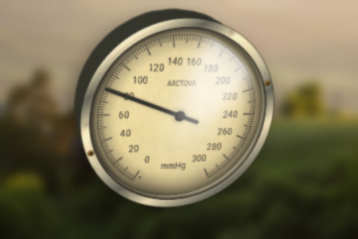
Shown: 80
